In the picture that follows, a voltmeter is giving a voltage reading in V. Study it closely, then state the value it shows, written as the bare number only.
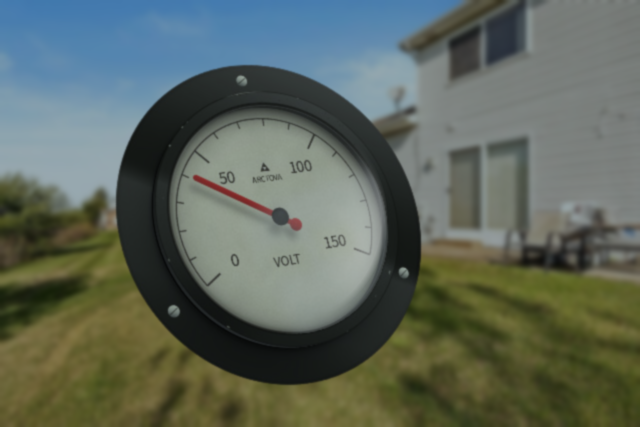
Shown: 40
